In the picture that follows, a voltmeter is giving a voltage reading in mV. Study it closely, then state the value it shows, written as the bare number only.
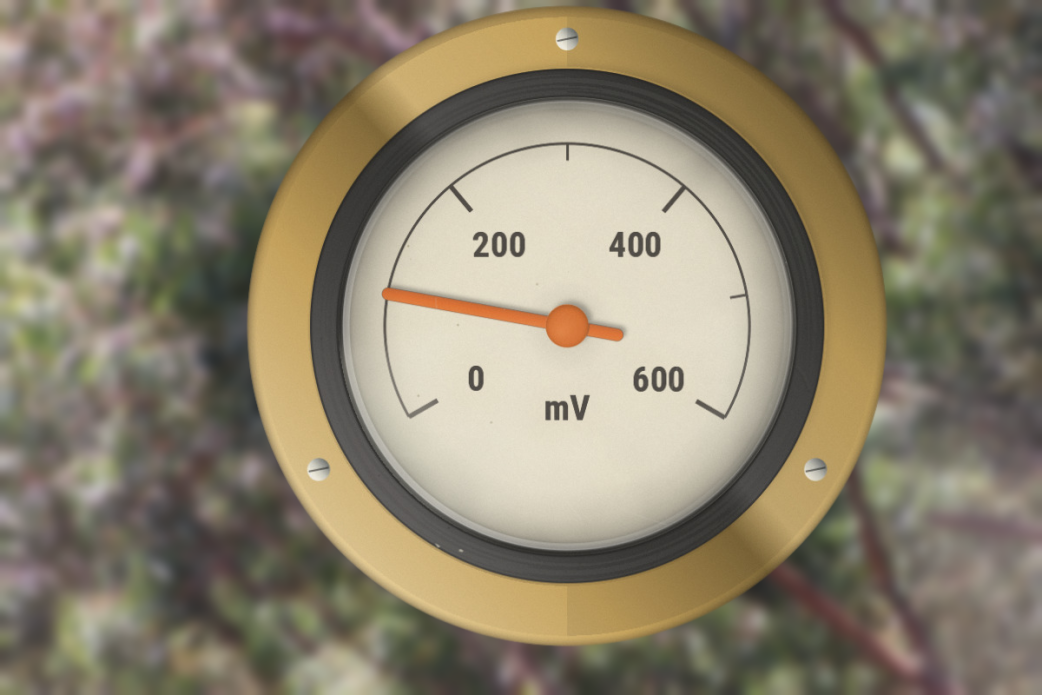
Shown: 100
